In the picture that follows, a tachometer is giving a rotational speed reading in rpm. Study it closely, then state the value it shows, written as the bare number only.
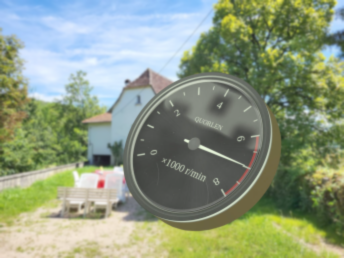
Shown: 7000
